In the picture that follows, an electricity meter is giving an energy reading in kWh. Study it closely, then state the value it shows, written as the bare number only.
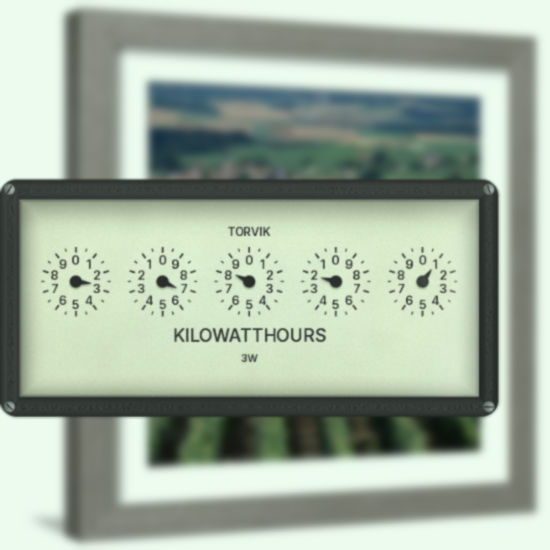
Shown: 26821
